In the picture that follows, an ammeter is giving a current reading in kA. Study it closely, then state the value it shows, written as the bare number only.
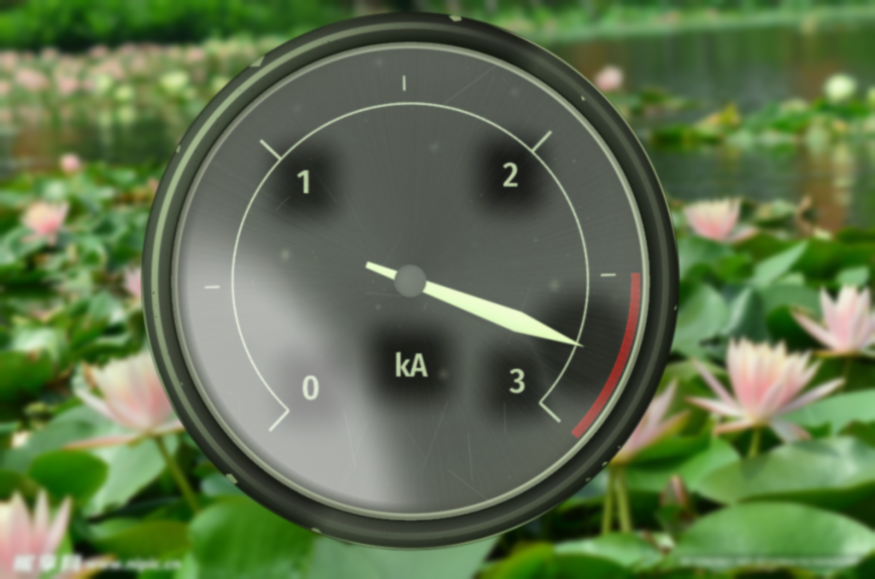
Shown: 2.75
